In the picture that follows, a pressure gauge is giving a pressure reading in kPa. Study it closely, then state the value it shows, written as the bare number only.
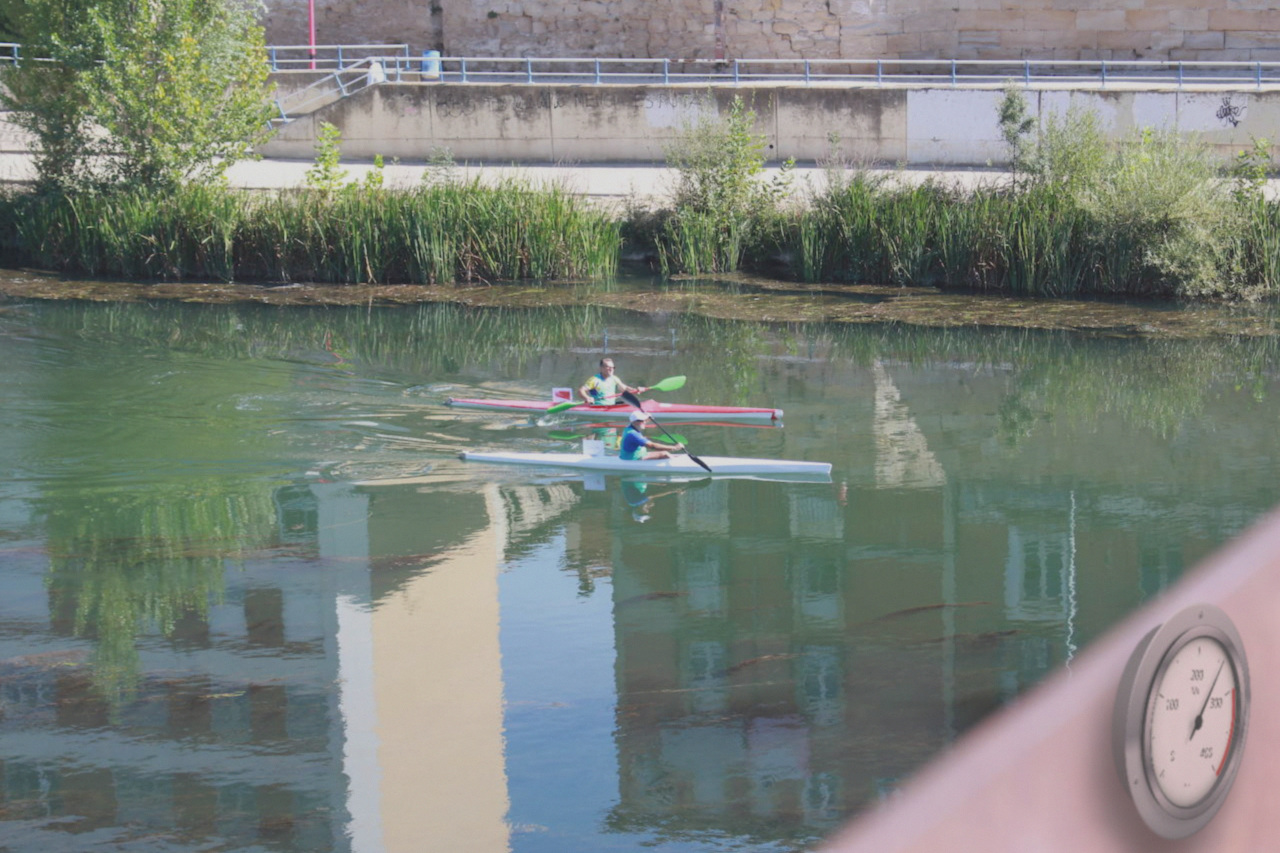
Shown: 250
